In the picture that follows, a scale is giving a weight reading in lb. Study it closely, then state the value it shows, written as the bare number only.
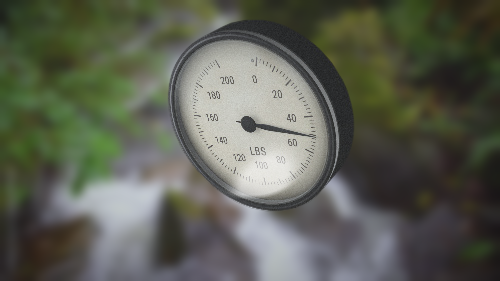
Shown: 50
